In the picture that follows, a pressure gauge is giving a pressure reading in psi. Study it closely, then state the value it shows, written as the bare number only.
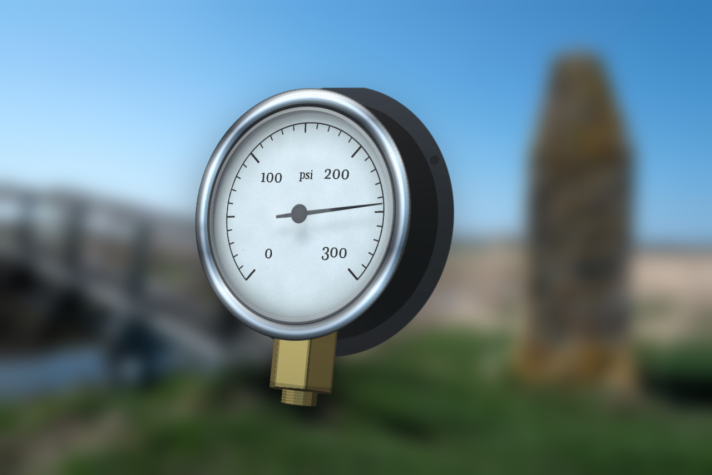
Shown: 245
